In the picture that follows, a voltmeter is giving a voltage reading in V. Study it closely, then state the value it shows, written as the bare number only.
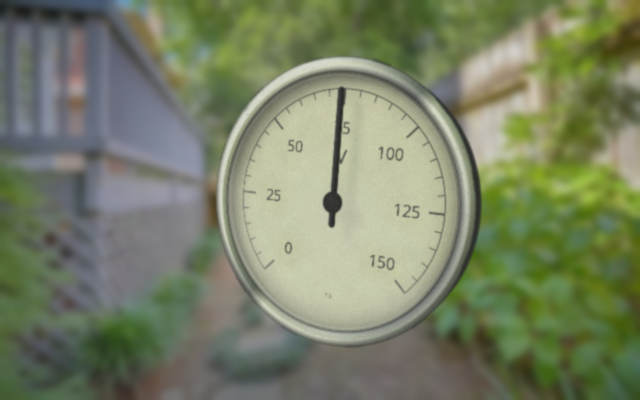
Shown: 75
